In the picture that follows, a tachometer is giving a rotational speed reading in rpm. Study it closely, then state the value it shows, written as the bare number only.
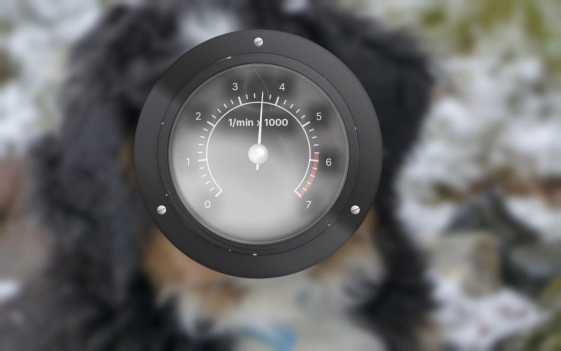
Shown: 3600
